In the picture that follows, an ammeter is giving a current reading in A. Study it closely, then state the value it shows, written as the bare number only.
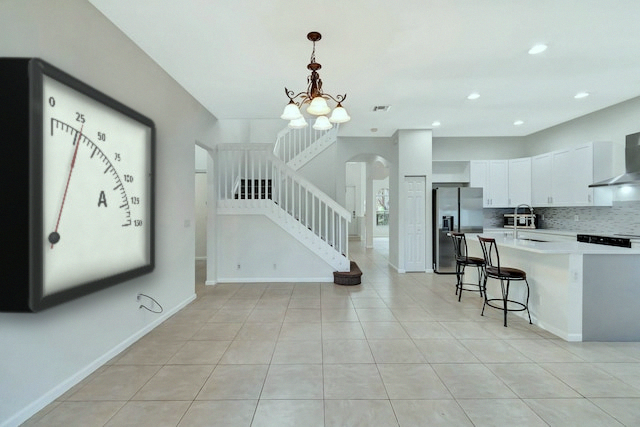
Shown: 25
